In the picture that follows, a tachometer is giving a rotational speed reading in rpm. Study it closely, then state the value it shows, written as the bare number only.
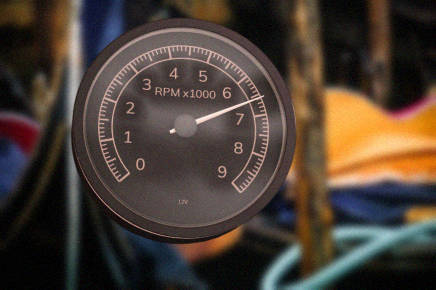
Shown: 6600
